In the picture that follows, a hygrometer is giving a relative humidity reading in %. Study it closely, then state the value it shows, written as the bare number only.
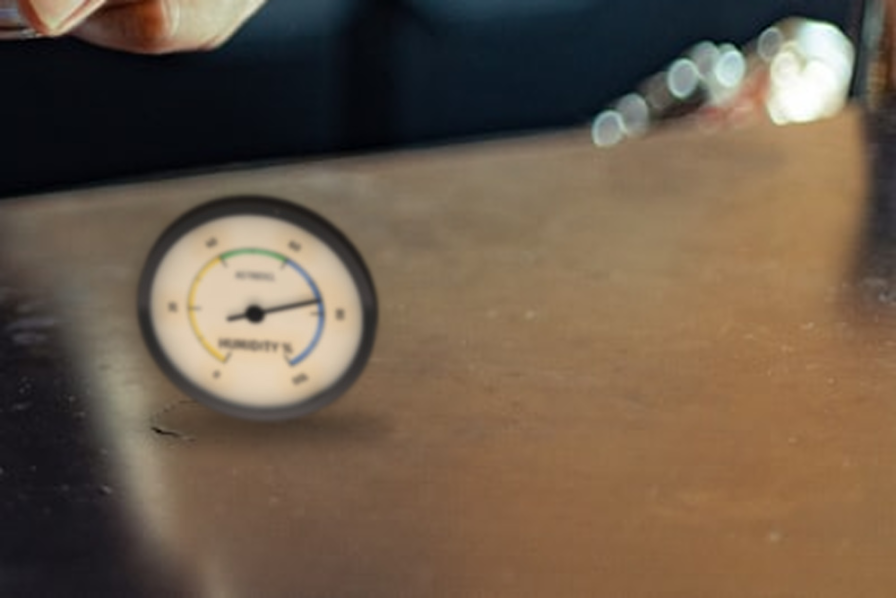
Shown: 75
